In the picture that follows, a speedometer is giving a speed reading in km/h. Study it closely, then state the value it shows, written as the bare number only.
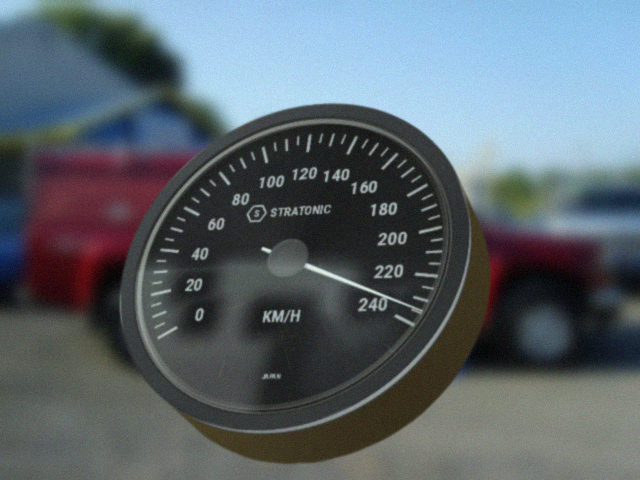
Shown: 235
